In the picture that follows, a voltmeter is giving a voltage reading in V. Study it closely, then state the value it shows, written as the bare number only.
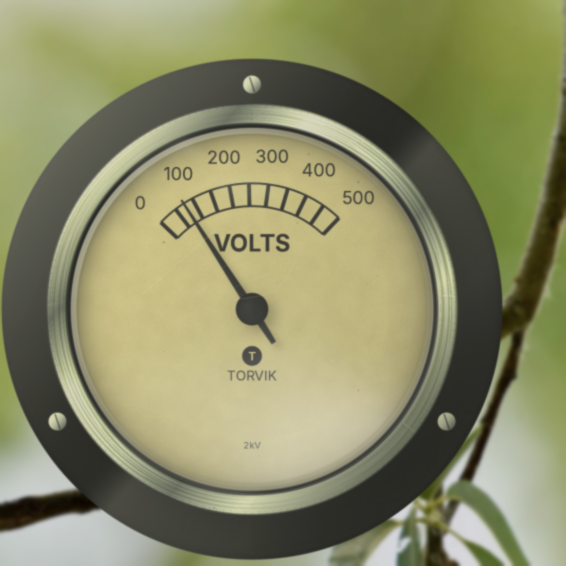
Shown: 75
